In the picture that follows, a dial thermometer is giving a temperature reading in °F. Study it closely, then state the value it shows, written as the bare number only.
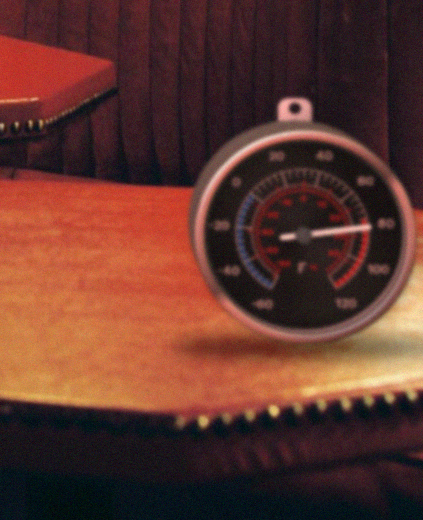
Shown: 80
